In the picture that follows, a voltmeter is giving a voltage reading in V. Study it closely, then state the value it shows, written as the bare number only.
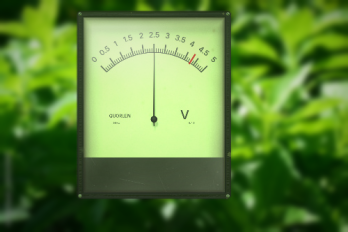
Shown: 2.5
